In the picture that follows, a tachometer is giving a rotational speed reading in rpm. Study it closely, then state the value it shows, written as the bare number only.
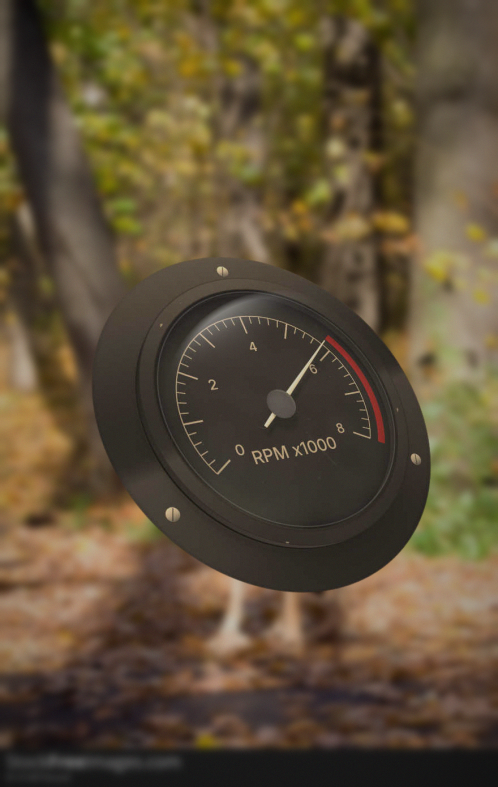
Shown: 5800
